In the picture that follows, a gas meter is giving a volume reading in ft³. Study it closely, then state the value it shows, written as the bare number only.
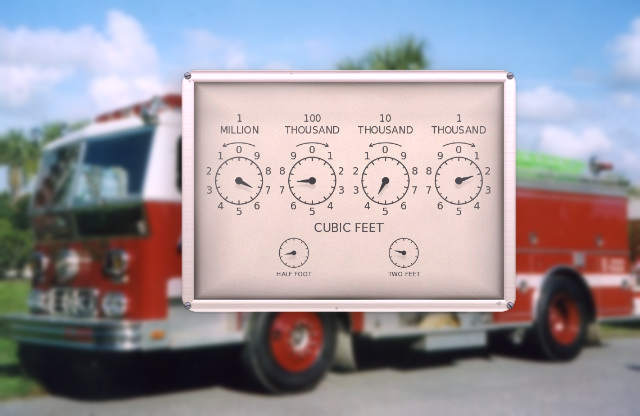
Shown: 674200
